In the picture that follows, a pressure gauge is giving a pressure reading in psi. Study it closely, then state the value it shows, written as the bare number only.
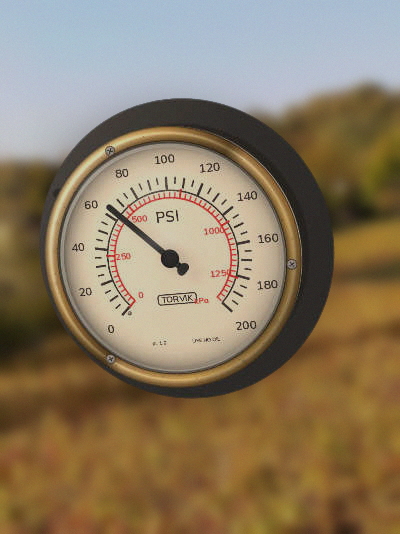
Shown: 65
